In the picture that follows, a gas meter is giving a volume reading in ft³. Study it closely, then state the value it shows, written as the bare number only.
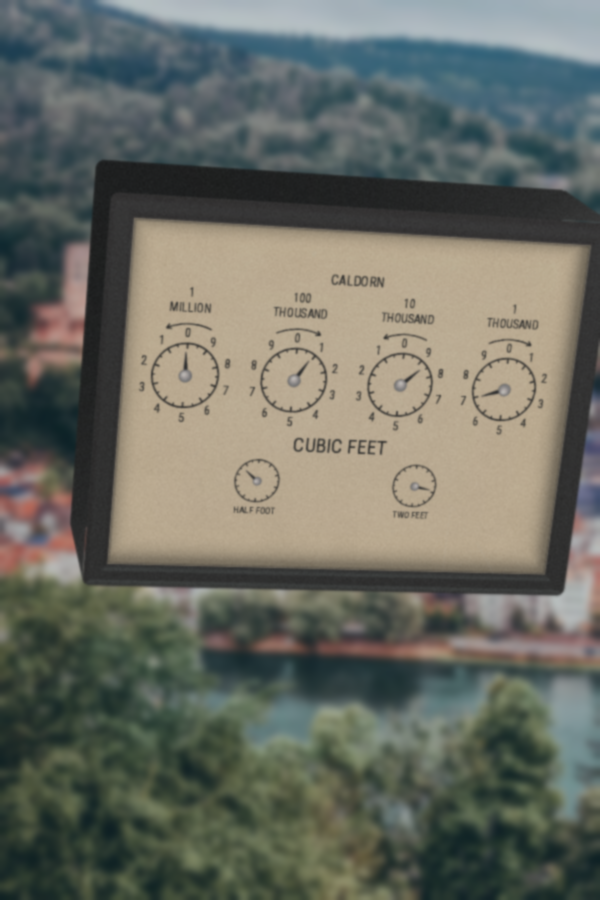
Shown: 8700
